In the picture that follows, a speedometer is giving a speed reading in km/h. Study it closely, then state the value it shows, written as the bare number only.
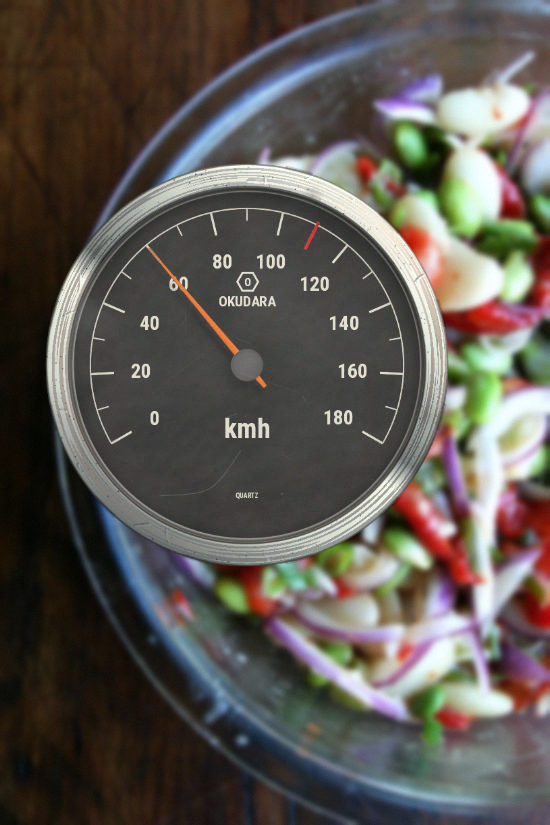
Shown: 60
